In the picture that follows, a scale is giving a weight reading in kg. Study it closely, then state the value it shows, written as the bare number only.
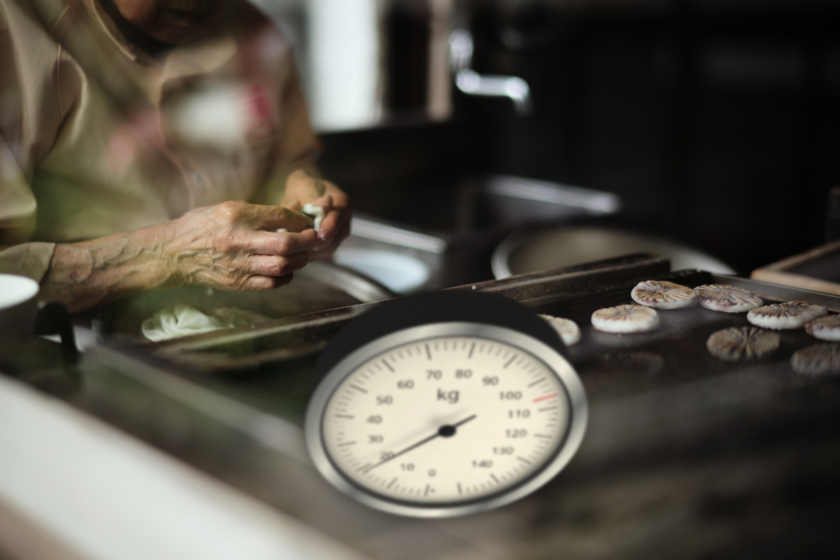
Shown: 20
